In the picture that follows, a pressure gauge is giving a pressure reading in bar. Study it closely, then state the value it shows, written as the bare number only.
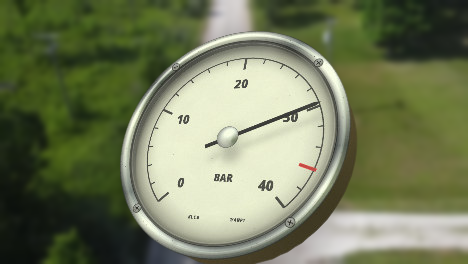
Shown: 30
